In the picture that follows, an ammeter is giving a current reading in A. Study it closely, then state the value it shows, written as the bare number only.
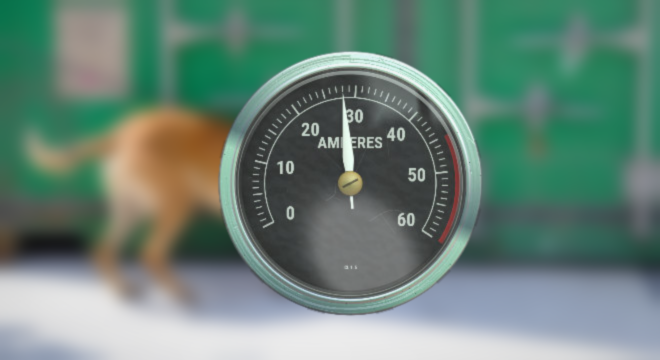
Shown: 28
